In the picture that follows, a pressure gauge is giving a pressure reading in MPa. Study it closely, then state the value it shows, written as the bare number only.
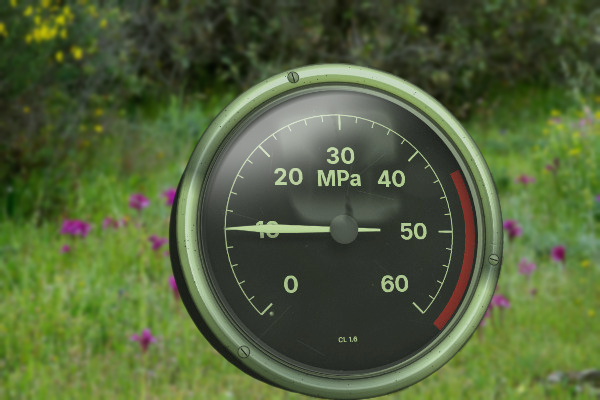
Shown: 10
